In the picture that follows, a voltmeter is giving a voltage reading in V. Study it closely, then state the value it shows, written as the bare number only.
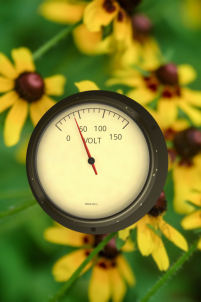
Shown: 40
